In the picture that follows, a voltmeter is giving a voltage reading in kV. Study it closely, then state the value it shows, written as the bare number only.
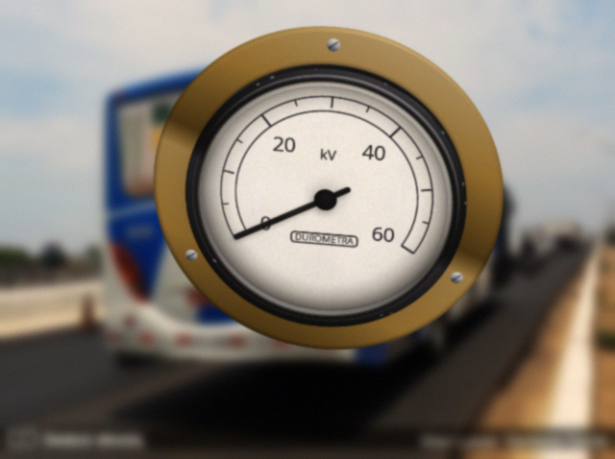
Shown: 0
